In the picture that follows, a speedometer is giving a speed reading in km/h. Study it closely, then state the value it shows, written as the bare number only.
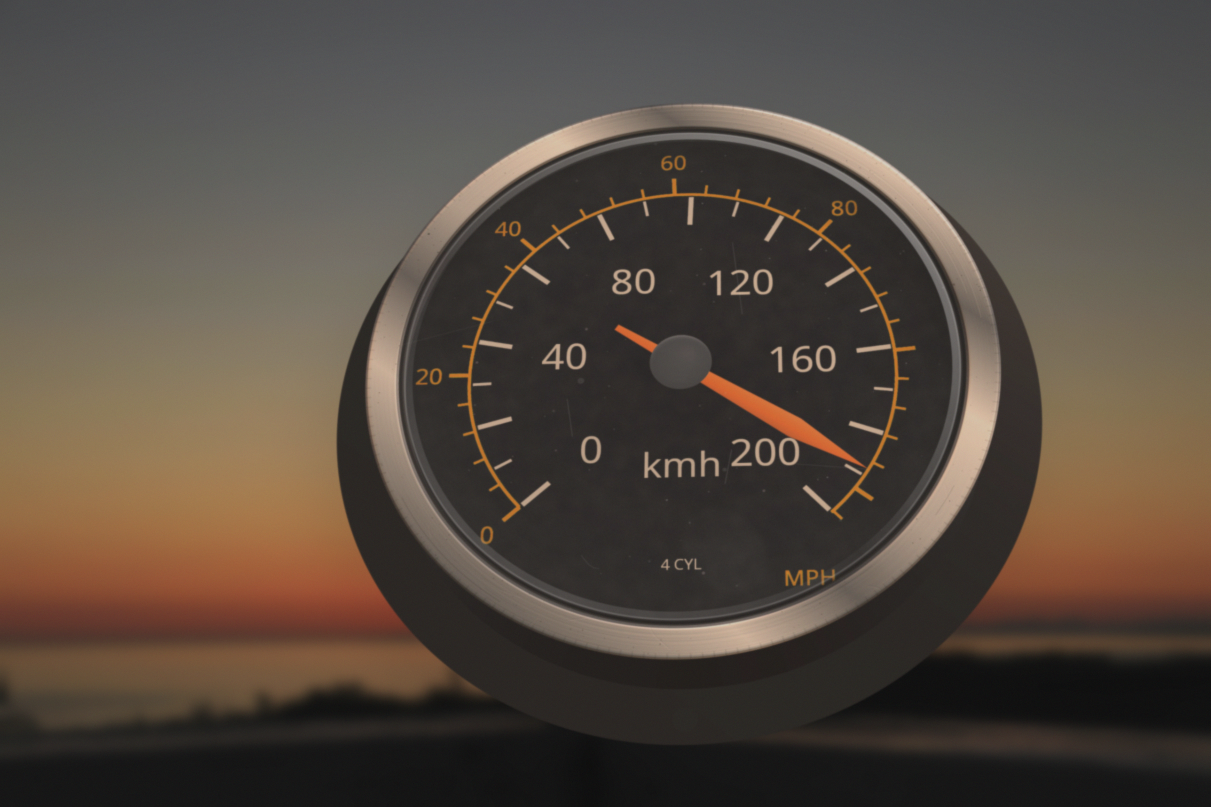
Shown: 190
